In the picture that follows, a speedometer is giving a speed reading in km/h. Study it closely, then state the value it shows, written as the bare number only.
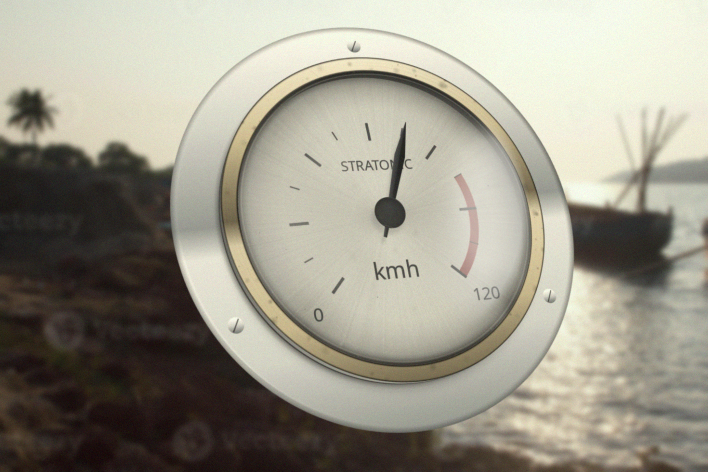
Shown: 70
